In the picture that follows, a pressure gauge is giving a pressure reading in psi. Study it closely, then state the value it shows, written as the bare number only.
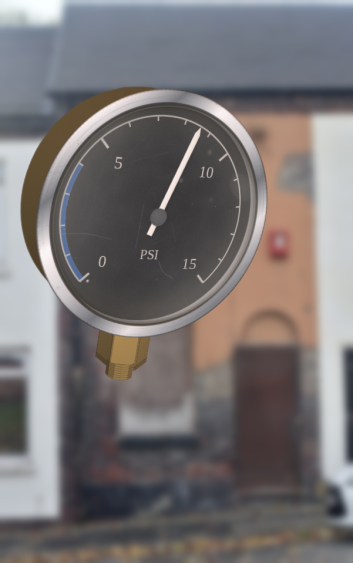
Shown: 8.5
